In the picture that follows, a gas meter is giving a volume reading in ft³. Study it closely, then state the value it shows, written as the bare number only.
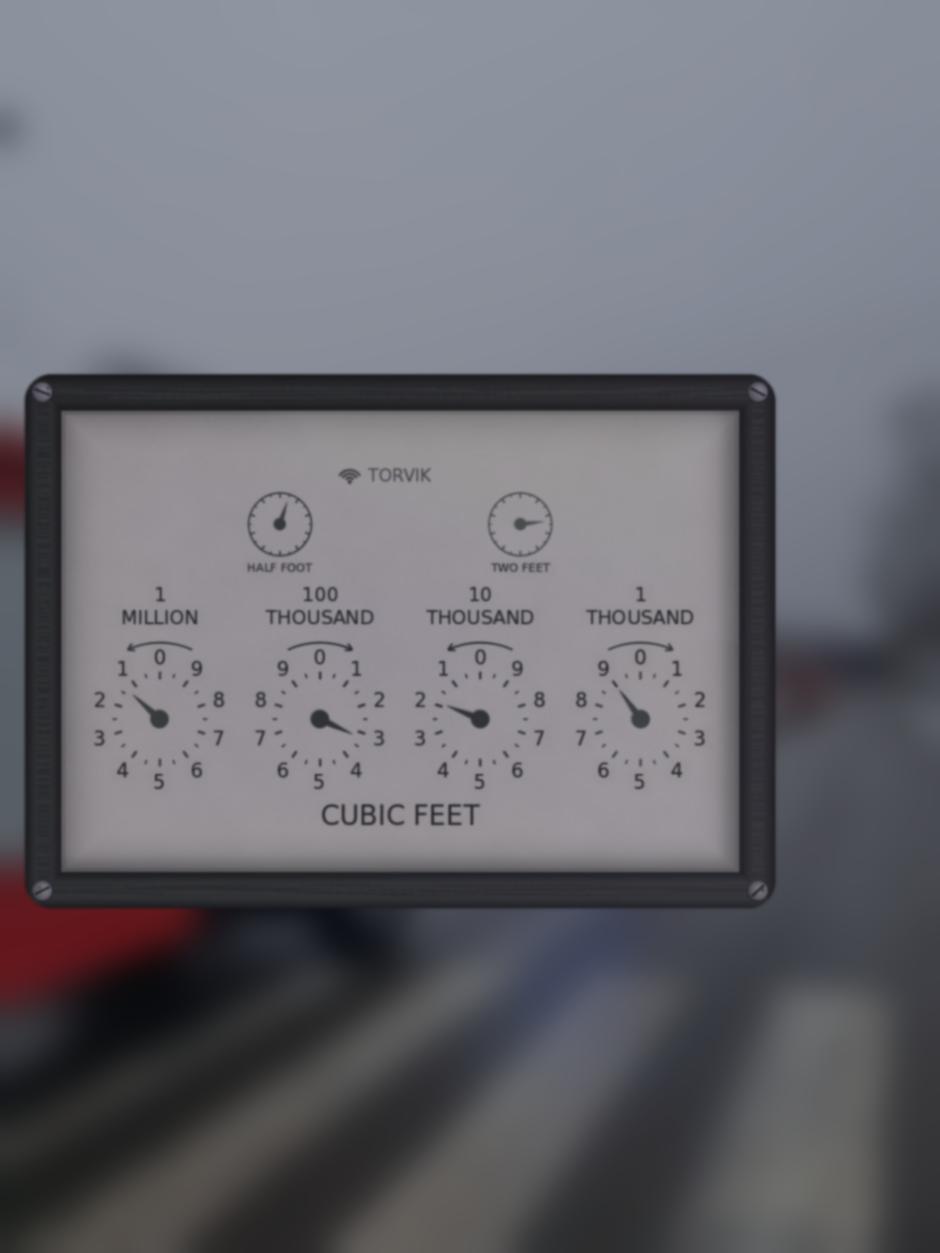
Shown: 131900
